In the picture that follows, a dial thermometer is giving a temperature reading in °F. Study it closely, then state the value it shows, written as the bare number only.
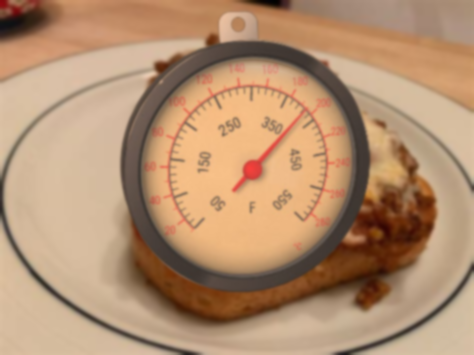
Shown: 380
